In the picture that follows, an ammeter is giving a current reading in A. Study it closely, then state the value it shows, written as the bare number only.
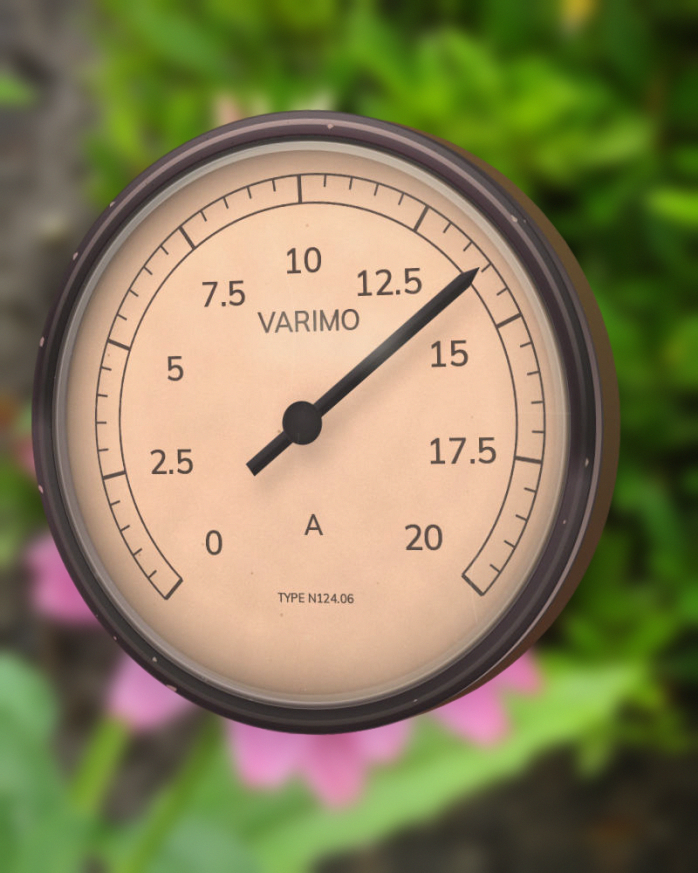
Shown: 14
